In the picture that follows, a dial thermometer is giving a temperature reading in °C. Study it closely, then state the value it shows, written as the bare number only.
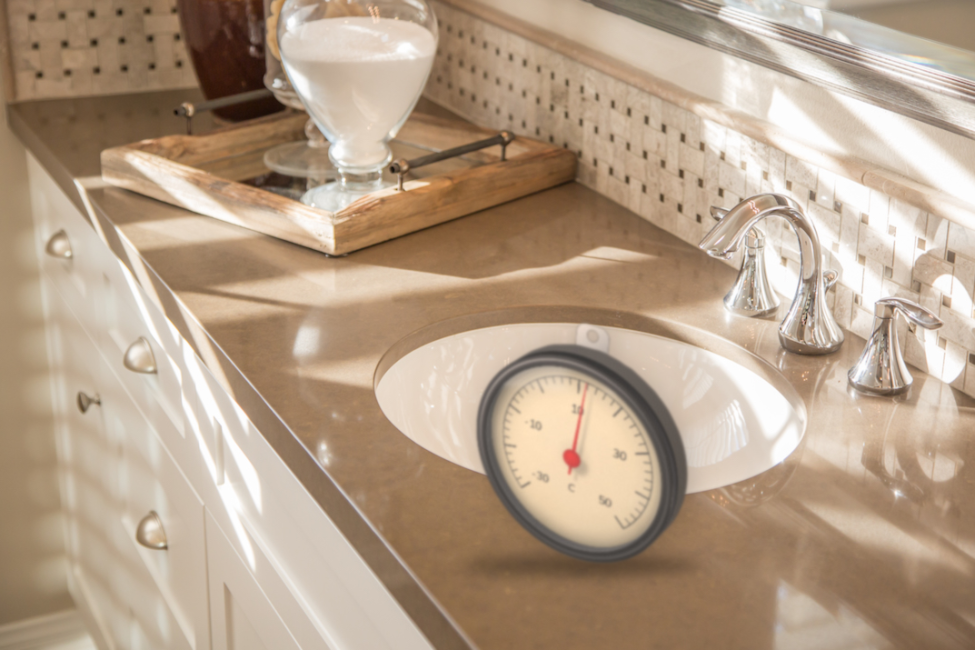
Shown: 12
